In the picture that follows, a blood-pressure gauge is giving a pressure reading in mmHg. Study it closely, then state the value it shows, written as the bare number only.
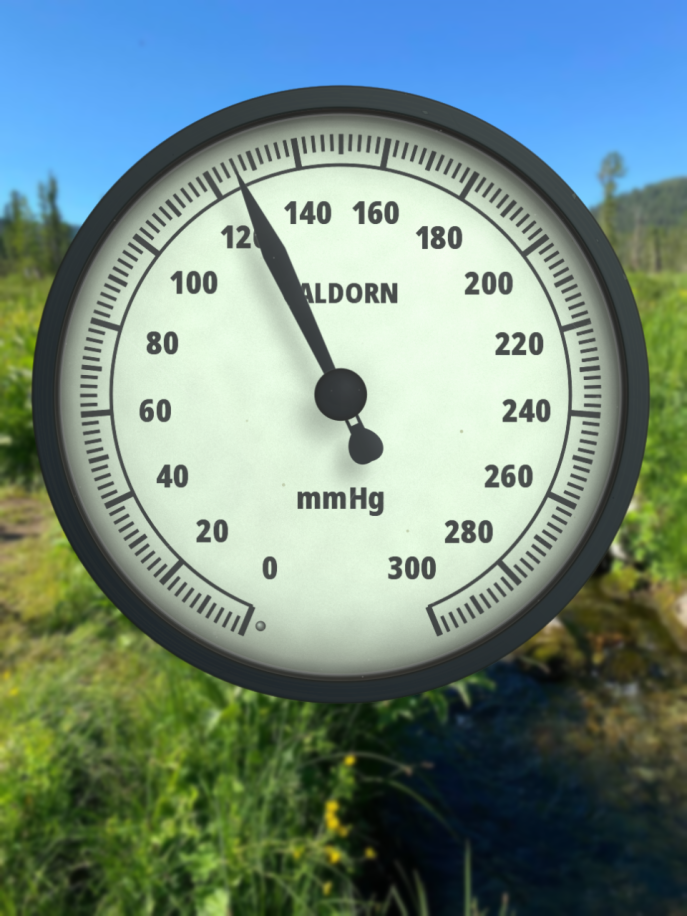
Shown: 126
